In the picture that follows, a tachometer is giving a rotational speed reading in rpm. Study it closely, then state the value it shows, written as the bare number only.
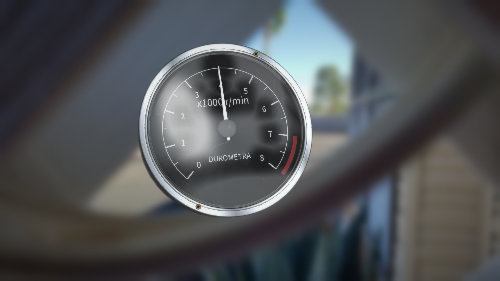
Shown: 4000
